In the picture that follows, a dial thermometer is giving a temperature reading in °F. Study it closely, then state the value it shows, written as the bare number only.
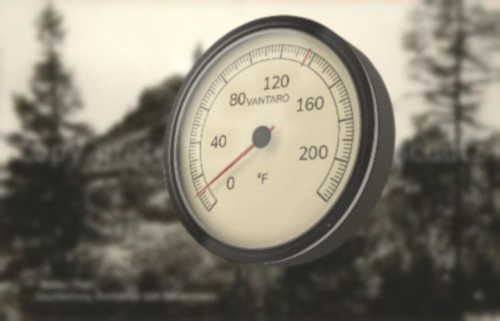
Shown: 10
